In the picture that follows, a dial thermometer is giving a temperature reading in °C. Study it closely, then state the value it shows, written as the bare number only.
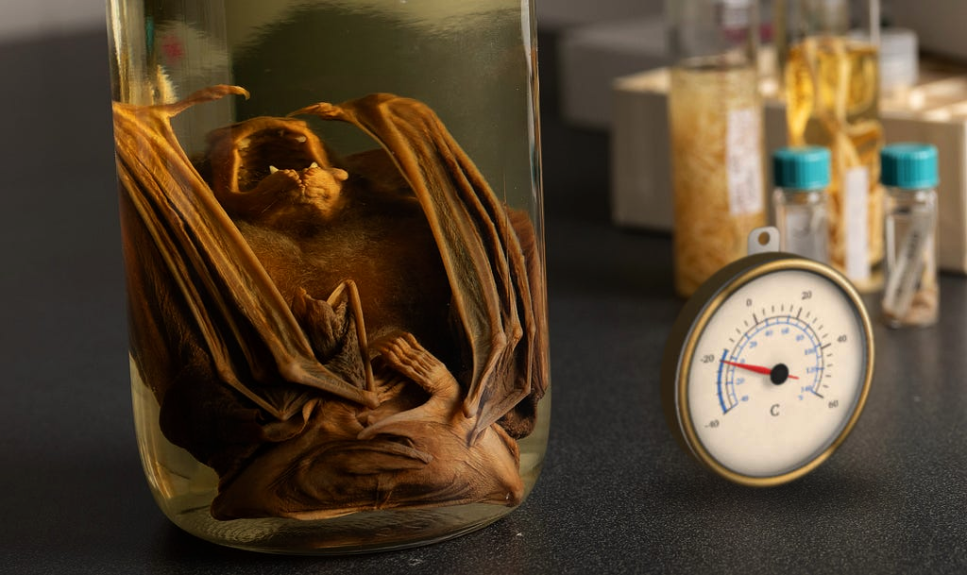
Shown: -20
